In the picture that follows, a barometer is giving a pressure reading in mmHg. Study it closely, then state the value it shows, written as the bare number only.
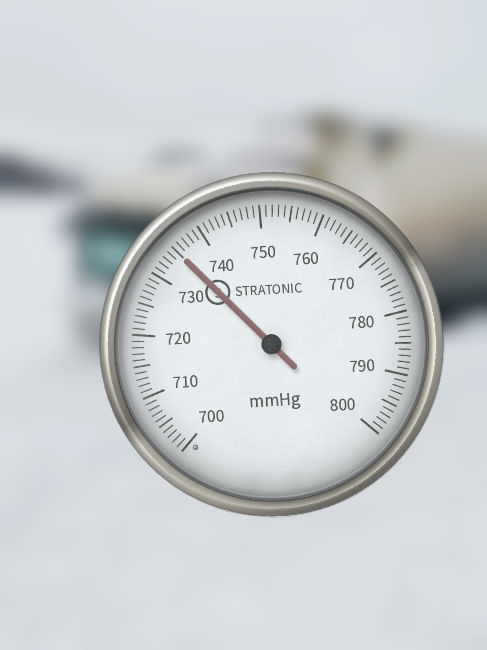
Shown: 735
